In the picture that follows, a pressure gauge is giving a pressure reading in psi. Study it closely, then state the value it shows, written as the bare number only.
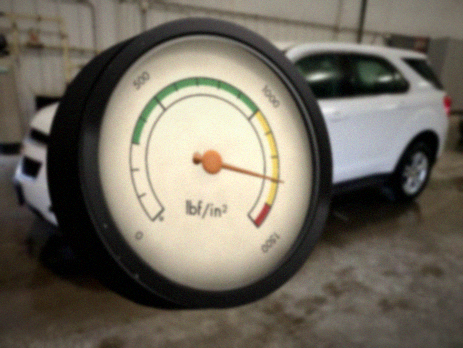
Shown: 1300
